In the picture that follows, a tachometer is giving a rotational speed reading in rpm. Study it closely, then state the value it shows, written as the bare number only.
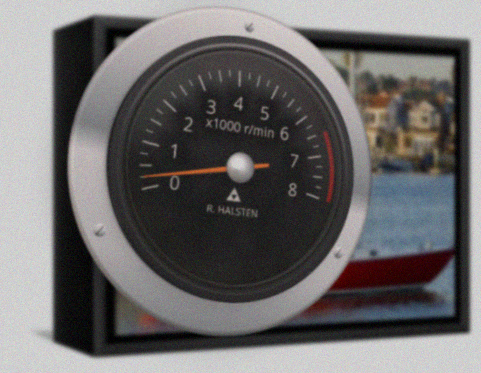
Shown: 250
